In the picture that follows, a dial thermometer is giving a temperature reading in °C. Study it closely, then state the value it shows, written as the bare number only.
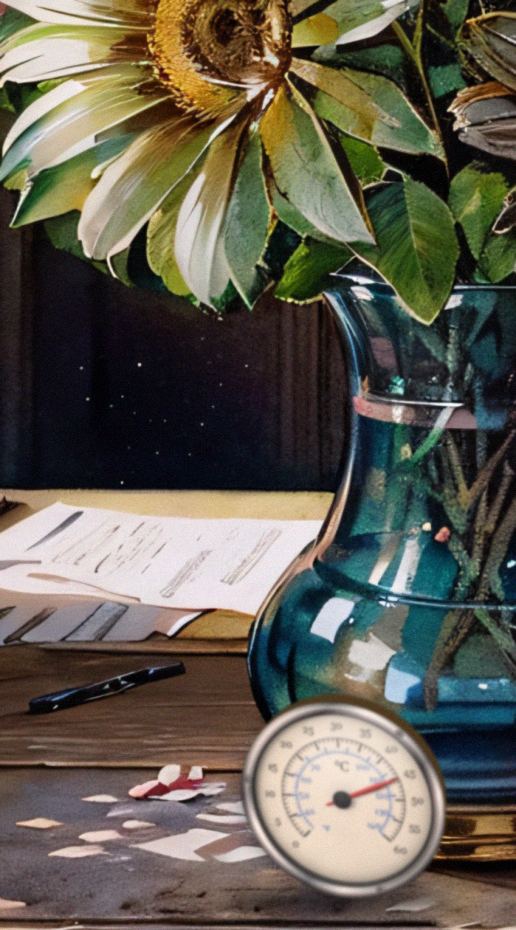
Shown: 45
